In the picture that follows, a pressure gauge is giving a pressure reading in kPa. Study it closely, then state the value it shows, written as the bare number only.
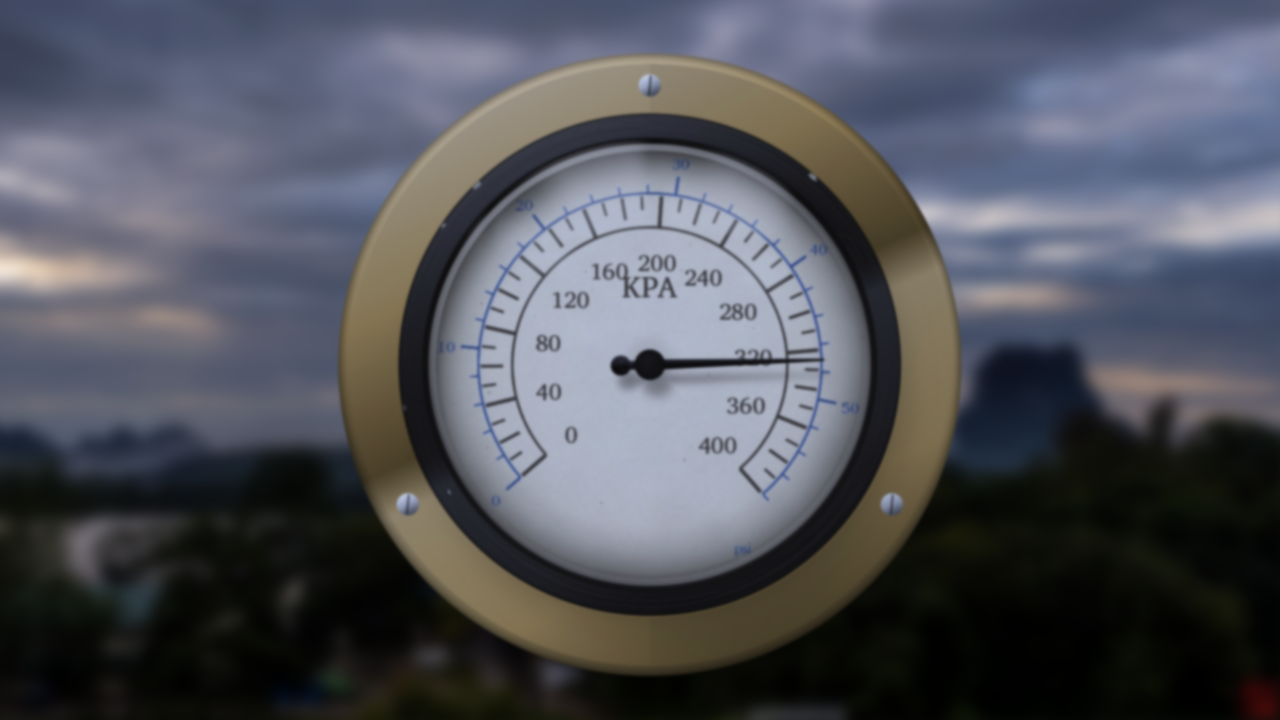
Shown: 325
